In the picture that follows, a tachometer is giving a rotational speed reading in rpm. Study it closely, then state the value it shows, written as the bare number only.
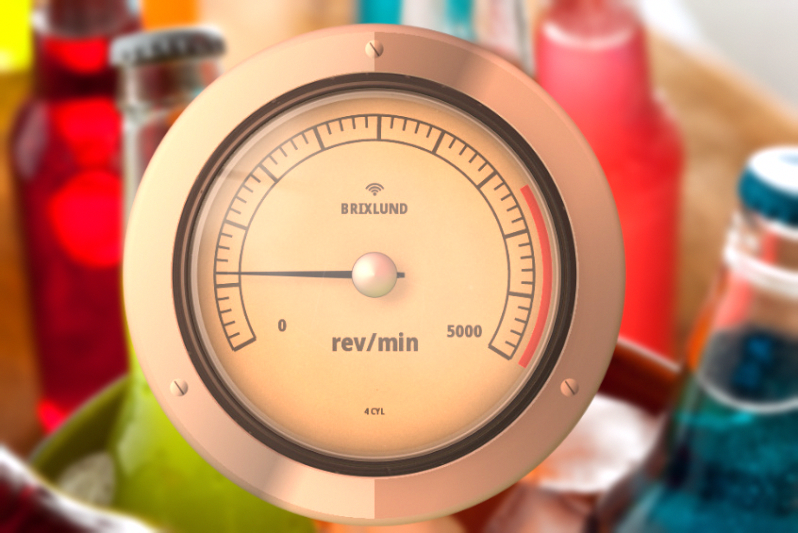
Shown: 600
